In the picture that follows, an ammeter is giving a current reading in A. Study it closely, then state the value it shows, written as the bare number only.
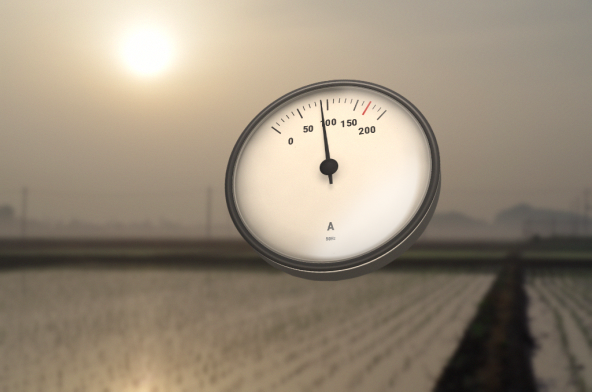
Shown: 90
